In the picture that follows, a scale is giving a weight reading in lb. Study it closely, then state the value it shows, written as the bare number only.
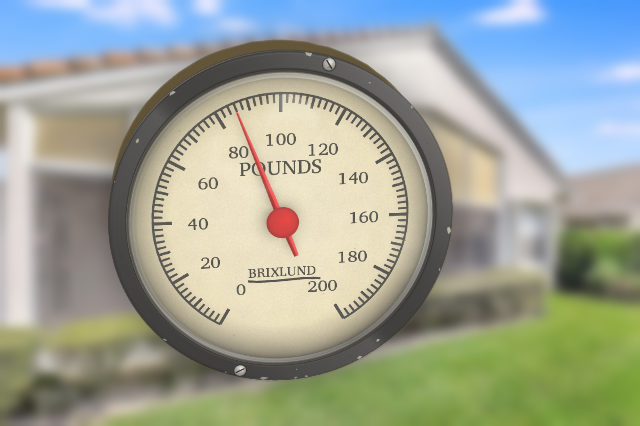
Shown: 86
